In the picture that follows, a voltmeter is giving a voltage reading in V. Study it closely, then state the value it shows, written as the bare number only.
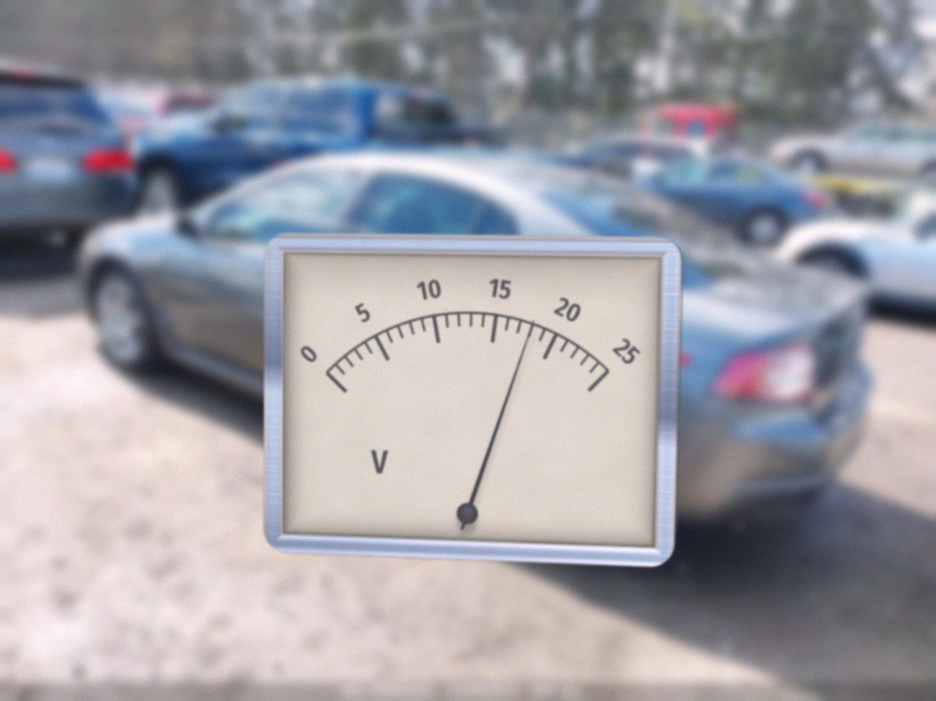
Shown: 18
